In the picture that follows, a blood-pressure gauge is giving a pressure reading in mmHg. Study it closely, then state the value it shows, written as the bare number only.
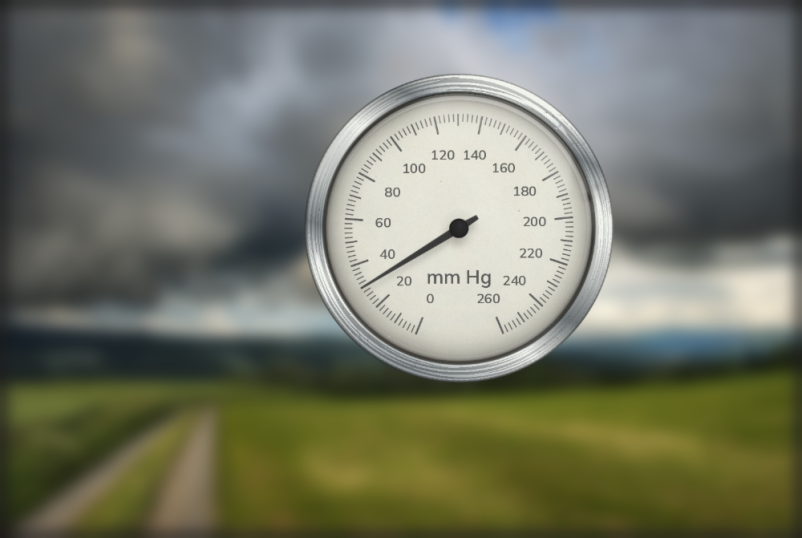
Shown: 30
